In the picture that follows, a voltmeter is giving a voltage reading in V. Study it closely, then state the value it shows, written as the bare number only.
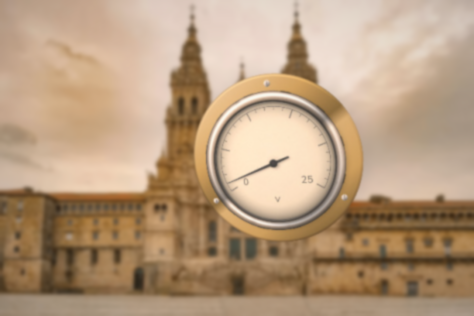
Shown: 1
